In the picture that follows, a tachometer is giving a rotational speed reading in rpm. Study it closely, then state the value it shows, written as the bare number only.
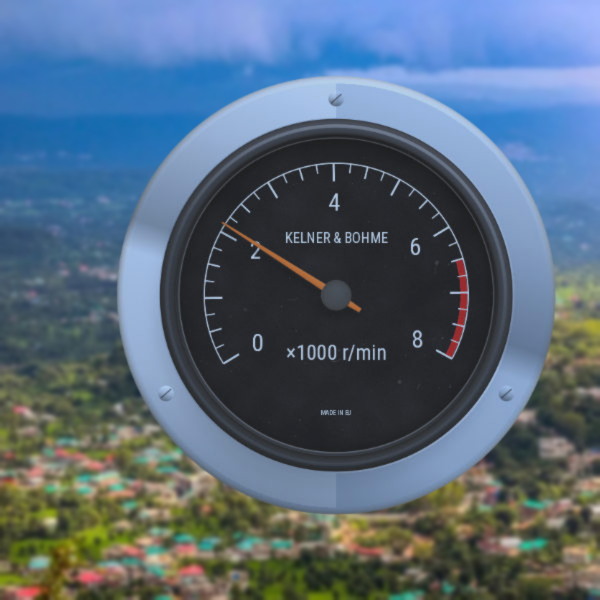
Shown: 2125
